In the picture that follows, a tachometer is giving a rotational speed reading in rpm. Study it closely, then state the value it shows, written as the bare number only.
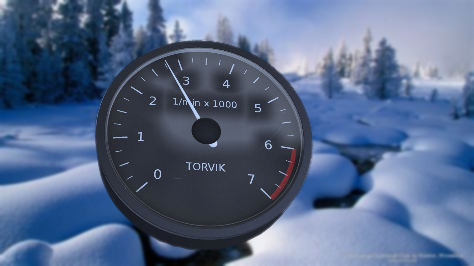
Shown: 2750
